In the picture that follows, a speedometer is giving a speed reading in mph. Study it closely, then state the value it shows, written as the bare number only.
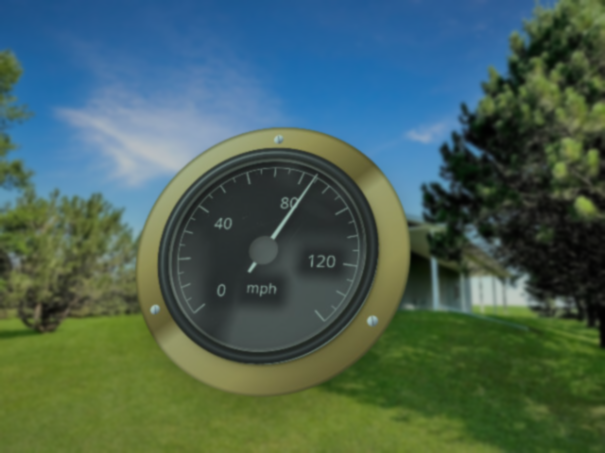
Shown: 85
